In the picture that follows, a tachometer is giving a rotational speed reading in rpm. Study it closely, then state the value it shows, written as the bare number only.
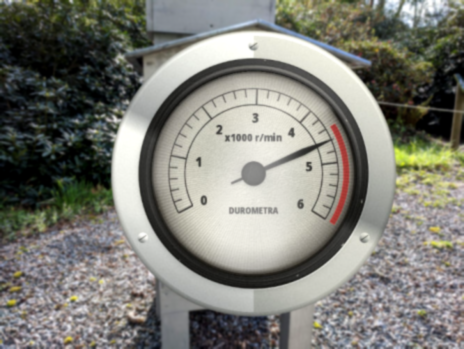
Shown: 4600
